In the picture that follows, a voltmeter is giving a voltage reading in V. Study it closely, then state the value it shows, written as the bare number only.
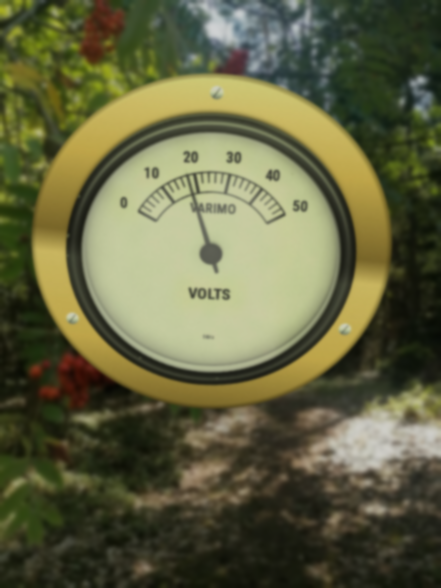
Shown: 18
